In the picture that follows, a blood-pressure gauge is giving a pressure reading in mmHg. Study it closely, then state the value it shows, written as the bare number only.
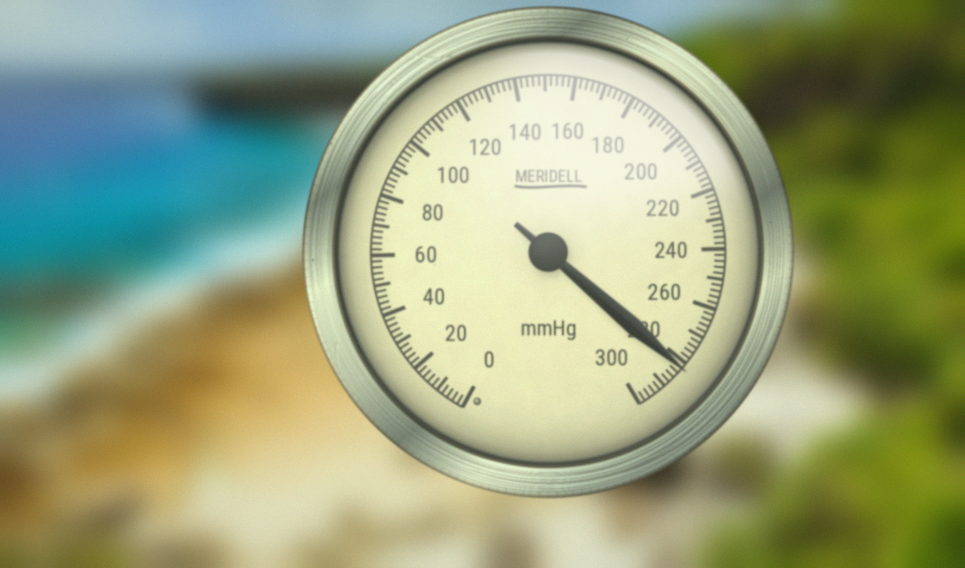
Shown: 282
